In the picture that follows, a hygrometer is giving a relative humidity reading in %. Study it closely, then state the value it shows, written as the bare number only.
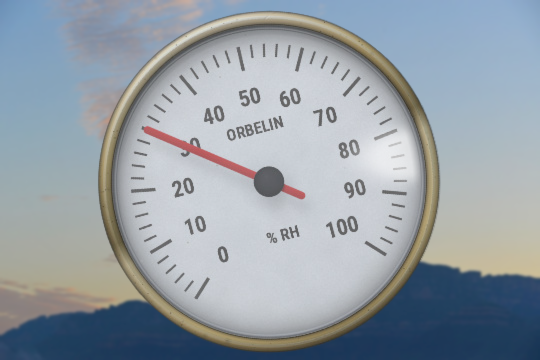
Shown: 30
